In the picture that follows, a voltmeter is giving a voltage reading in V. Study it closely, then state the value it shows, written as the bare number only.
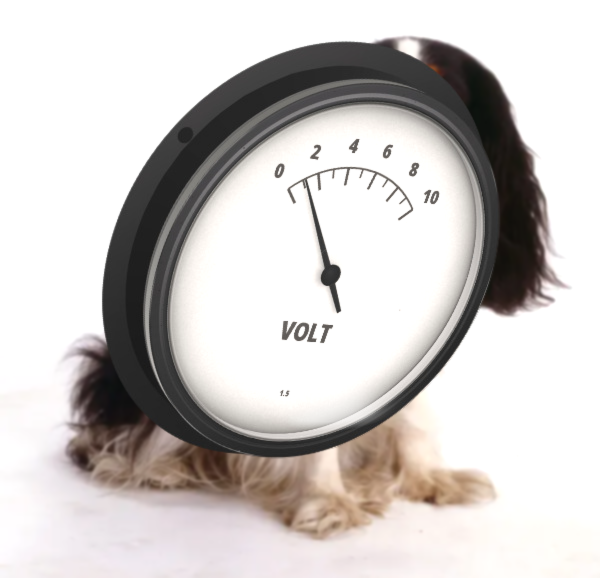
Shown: 1
